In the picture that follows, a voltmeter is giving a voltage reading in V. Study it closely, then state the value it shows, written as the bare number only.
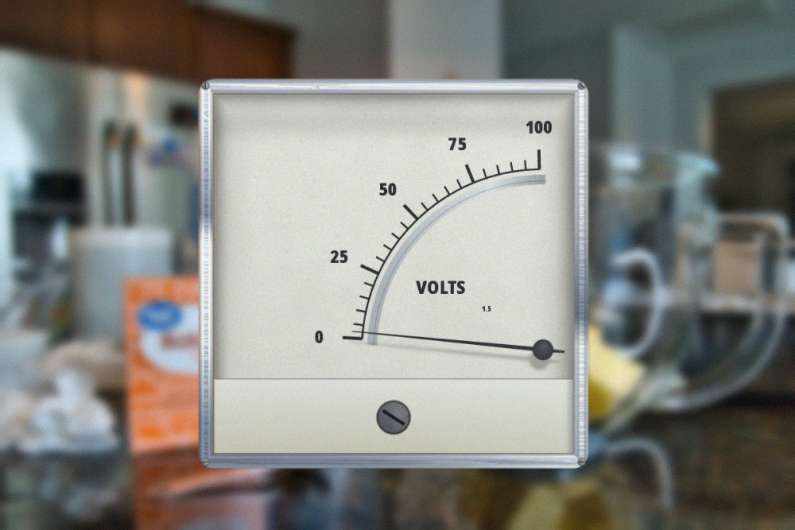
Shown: 2.5
